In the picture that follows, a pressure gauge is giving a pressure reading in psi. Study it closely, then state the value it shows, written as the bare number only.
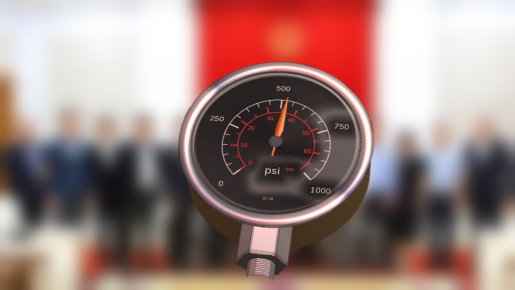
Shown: 525
